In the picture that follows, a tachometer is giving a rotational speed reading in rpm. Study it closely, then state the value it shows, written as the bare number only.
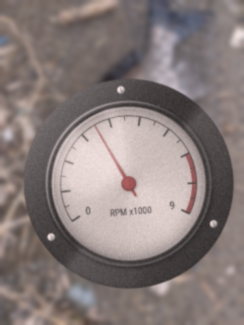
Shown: 3500
